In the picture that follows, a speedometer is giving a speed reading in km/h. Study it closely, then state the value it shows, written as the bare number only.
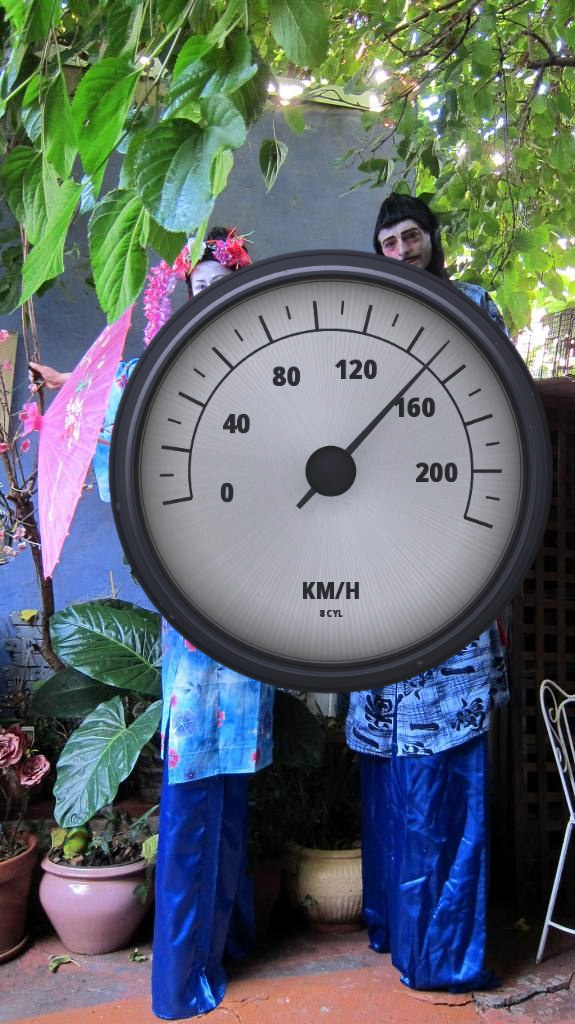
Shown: 150
